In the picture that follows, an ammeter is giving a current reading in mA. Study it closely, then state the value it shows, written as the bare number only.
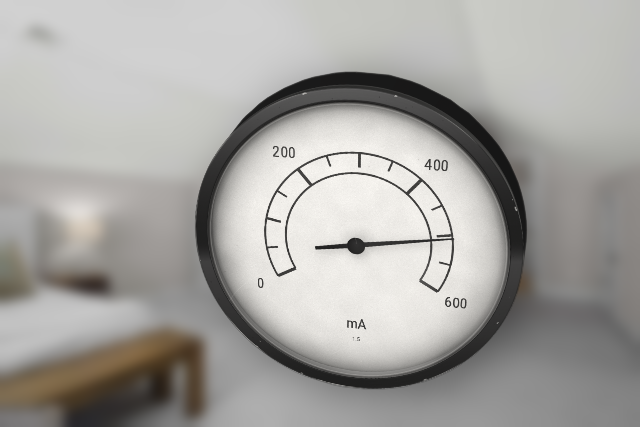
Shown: 500
